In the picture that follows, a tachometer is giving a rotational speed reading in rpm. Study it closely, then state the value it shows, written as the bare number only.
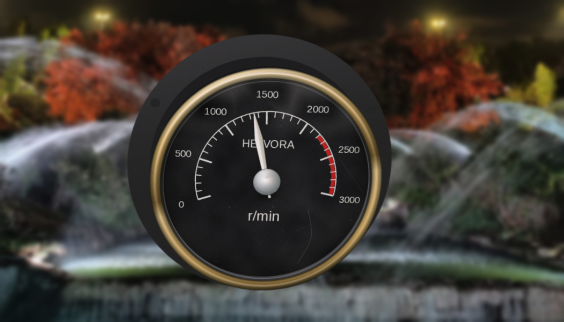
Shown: 1350
